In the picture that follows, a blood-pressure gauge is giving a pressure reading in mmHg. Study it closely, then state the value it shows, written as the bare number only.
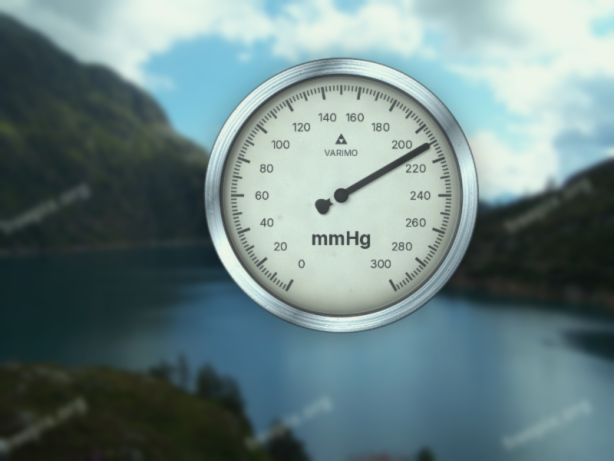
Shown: 210
